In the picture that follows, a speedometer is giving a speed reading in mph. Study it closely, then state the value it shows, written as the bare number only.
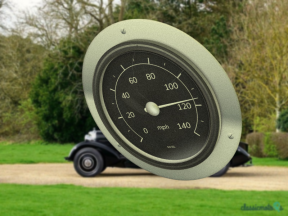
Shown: 115
